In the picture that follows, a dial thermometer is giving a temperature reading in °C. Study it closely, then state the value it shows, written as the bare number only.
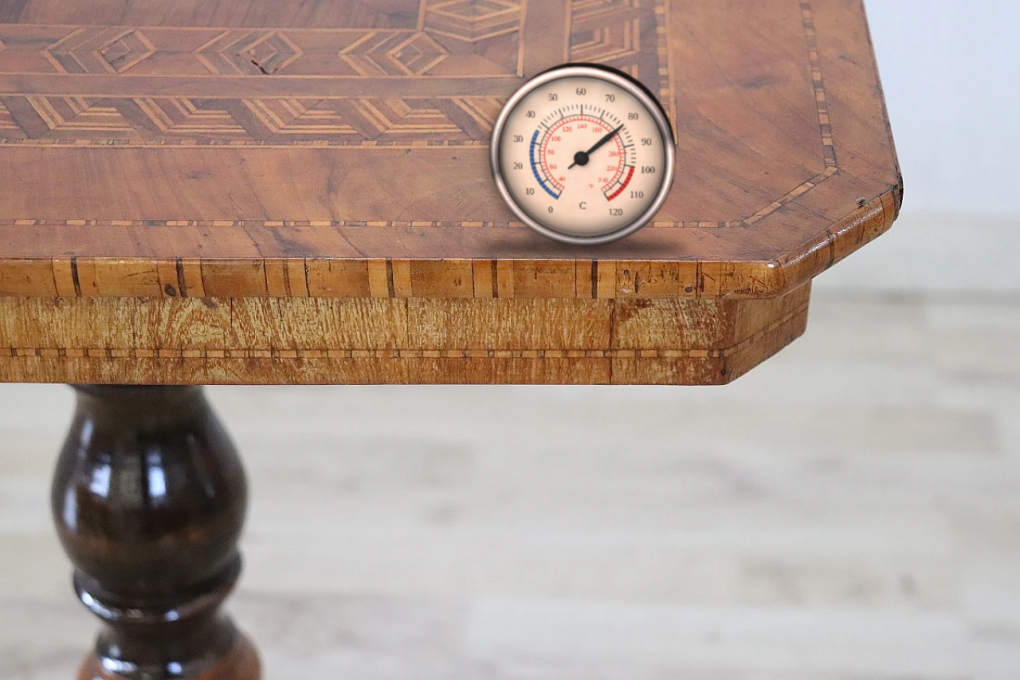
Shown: 80
